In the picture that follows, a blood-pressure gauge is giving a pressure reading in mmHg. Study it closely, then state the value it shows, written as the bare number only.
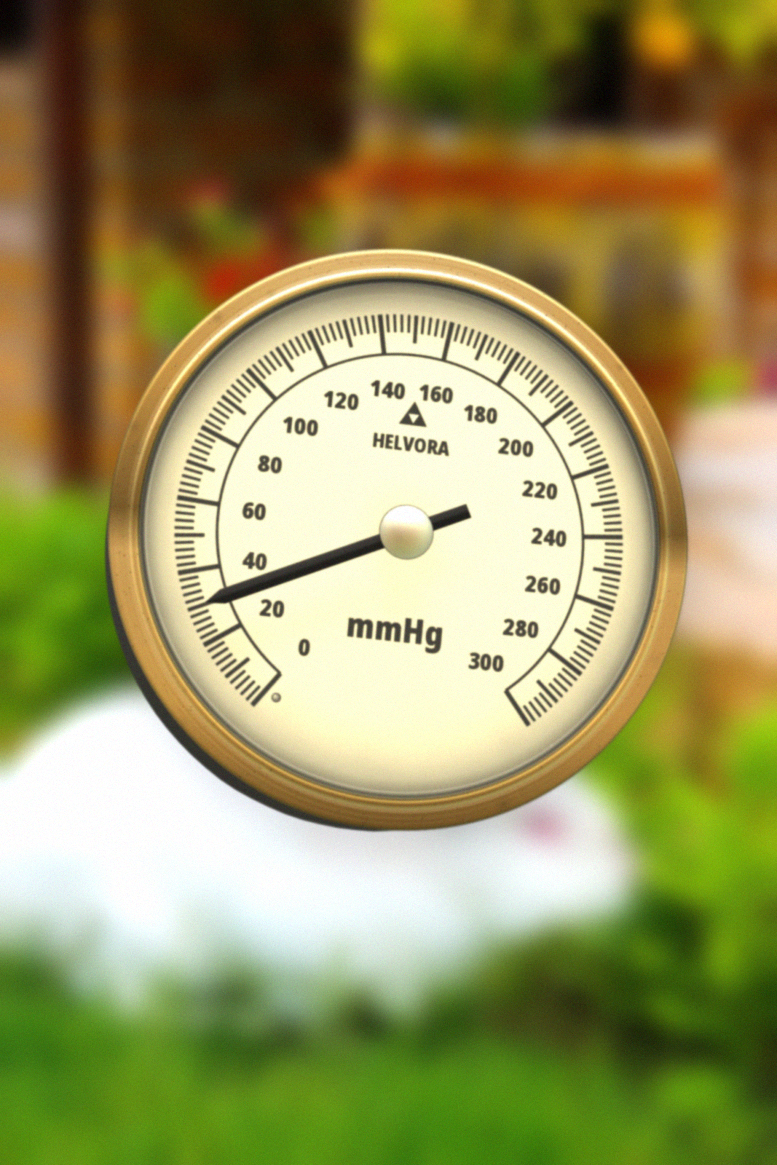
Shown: 30
